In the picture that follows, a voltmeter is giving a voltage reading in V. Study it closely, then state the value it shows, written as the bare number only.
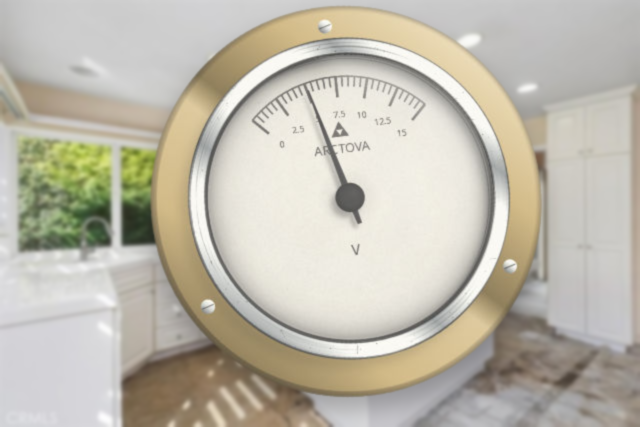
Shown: 5
